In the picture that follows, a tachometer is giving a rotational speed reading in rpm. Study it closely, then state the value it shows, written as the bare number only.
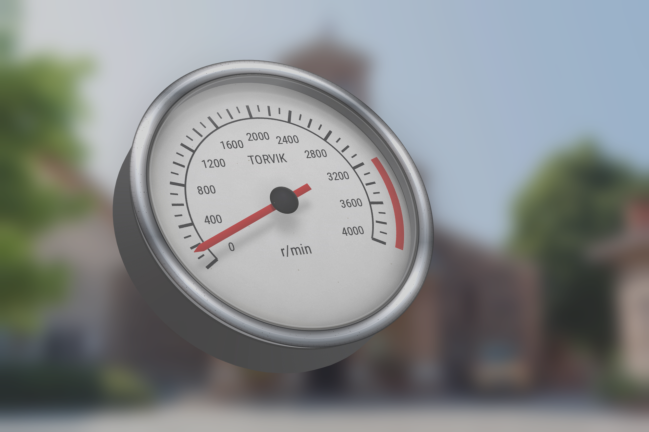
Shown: 150
